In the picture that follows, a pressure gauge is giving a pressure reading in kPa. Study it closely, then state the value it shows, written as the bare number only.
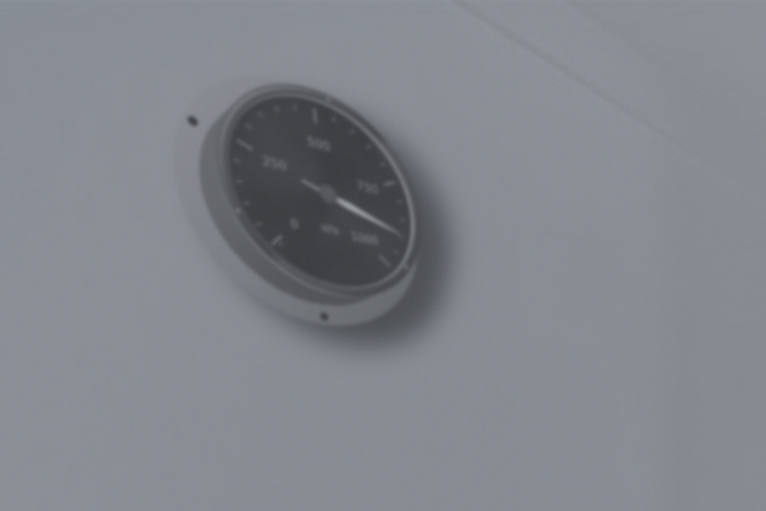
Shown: 900
